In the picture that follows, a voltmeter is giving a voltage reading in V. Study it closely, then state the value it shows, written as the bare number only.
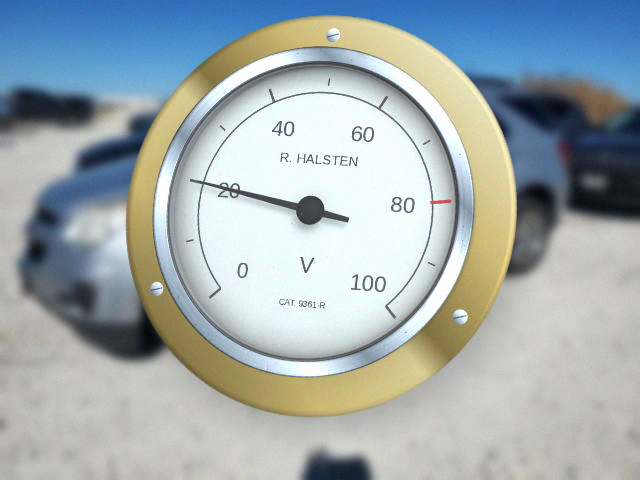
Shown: 20
